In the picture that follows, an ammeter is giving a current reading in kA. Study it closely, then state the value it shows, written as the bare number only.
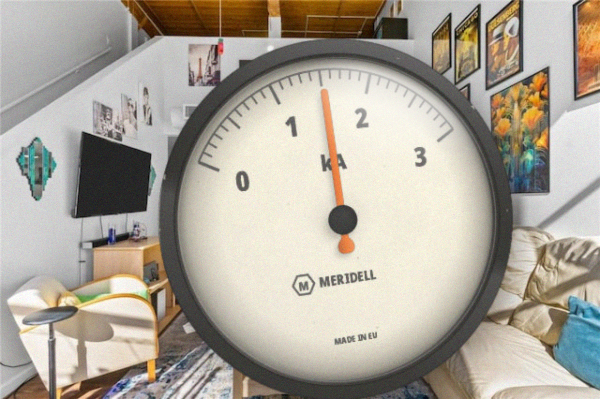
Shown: 1.5
